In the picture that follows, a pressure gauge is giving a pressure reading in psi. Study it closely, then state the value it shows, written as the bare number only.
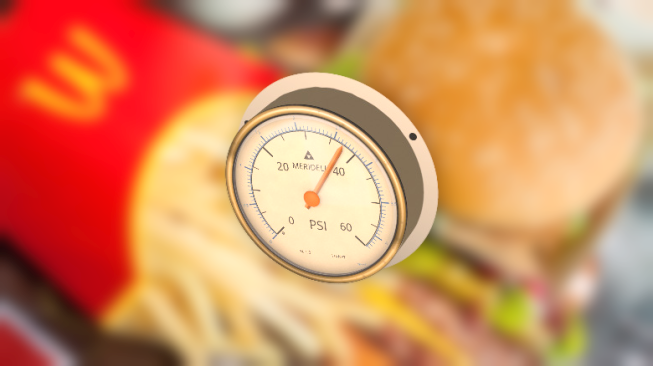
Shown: 37.5
